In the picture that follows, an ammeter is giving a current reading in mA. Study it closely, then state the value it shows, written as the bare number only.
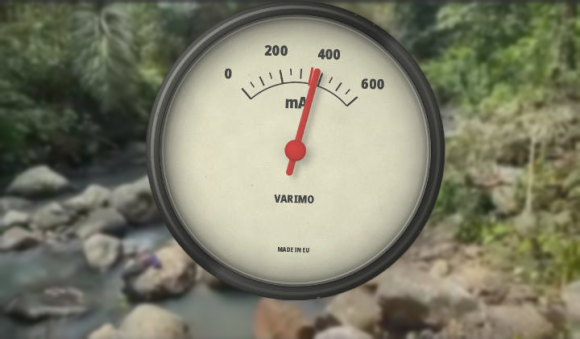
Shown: 375
